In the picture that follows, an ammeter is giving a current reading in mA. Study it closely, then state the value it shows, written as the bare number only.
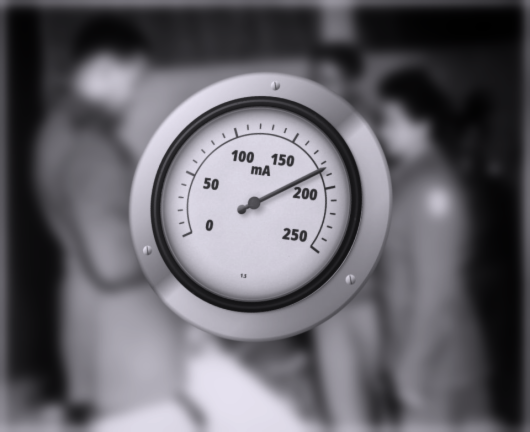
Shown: 185
